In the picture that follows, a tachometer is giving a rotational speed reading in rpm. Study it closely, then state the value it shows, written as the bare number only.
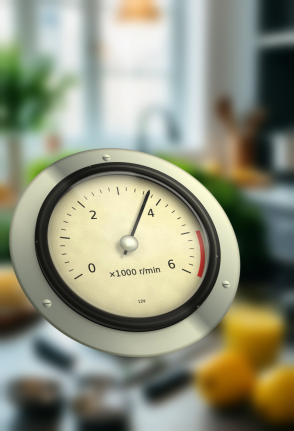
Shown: 3700
